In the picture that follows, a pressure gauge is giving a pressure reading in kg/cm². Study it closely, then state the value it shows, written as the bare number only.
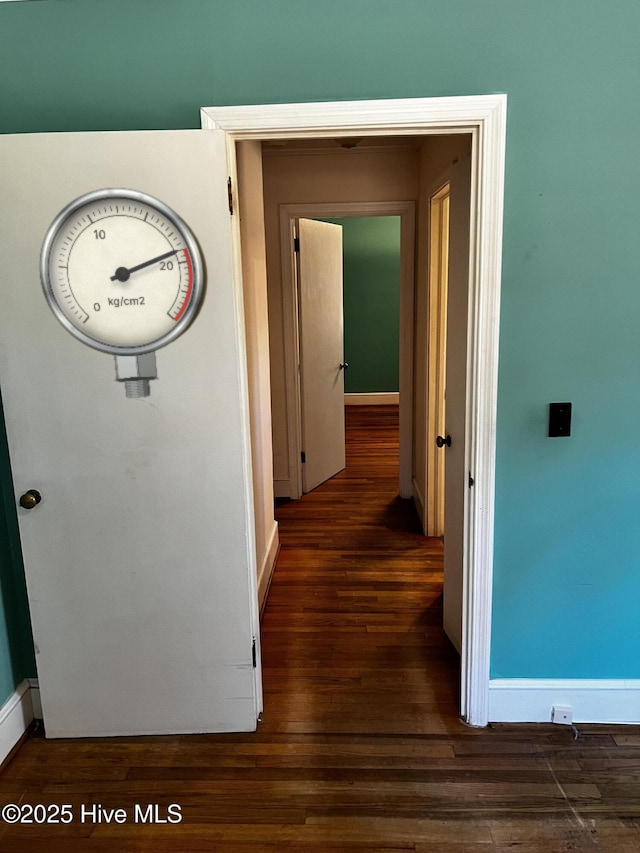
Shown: 19
